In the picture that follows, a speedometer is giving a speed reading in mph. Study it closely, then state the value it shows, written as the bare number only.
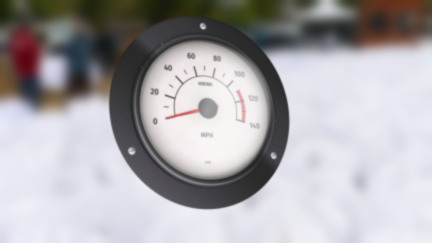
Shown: 0
